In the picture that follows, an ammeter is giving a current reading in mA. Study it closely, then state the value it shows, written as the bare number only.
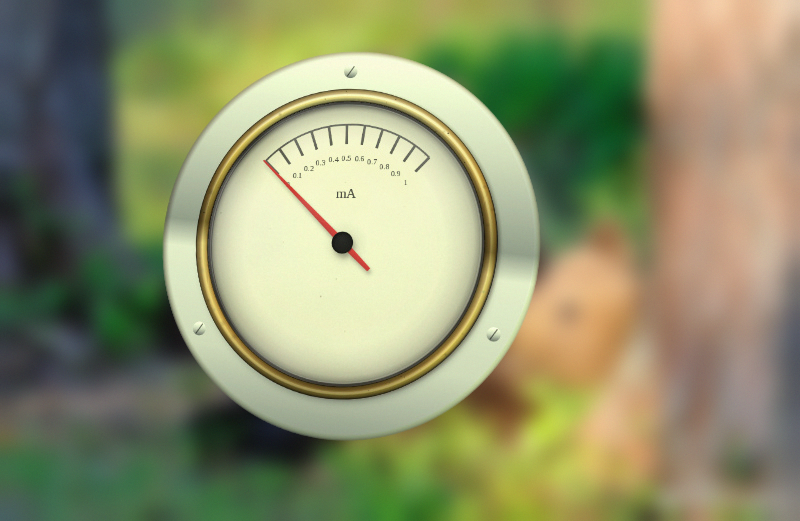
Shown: 0
